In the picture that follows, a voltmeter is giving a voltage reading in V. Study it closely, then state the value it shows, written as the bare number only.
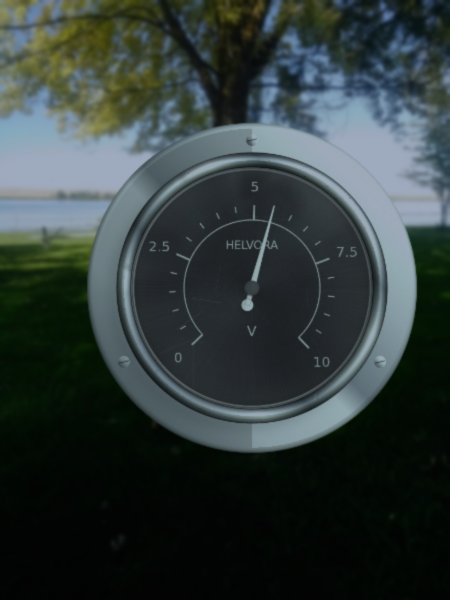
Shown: 5.5
